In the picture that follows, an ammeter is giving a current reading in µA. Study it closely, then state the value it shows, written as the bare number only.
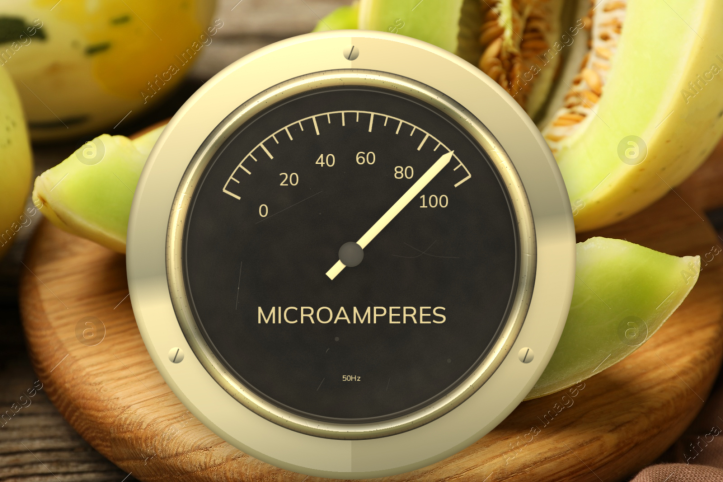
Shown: 90
